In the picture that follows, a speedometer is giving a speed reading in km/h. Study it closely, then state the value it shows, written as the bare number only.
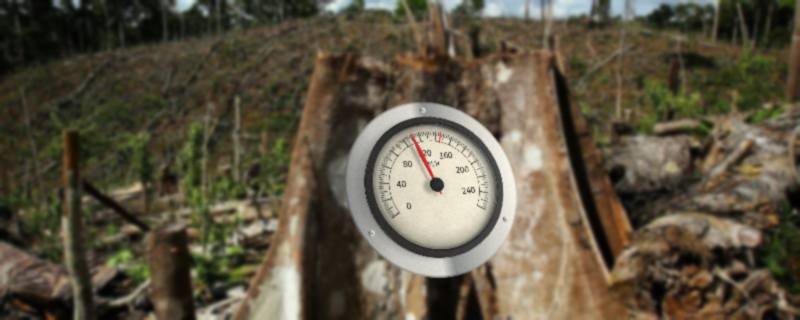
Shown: 110
